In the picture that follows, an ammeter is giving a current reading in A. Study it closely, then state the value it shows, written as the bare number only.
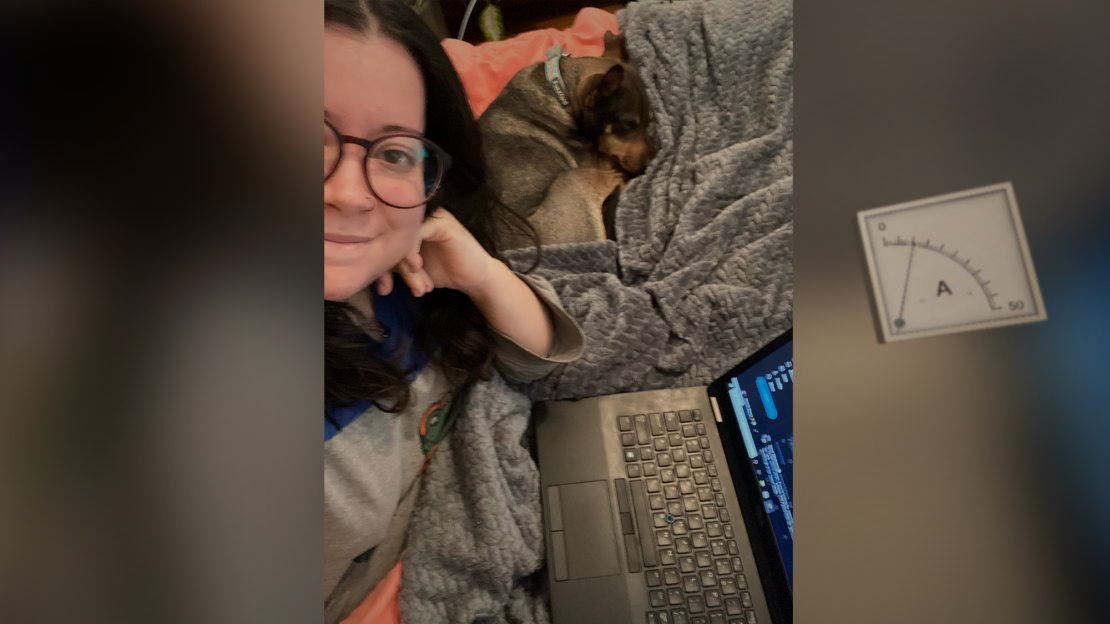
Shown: 10
